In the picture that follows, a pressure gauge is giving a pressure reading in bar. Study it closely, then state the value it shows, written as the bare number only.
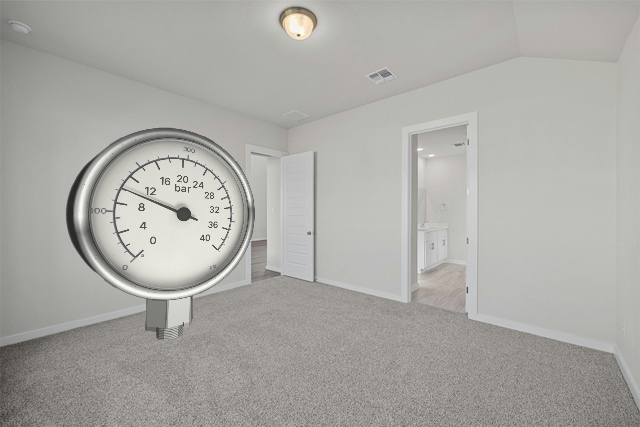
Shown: 10
